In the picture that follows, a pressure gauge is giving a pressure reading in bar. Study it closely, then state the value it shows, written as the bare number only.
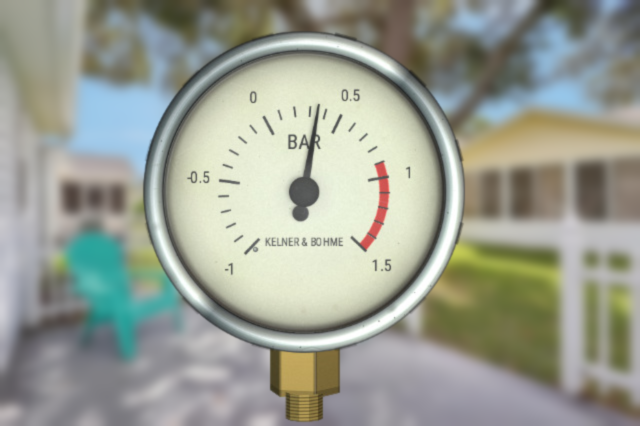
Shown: 0.35
